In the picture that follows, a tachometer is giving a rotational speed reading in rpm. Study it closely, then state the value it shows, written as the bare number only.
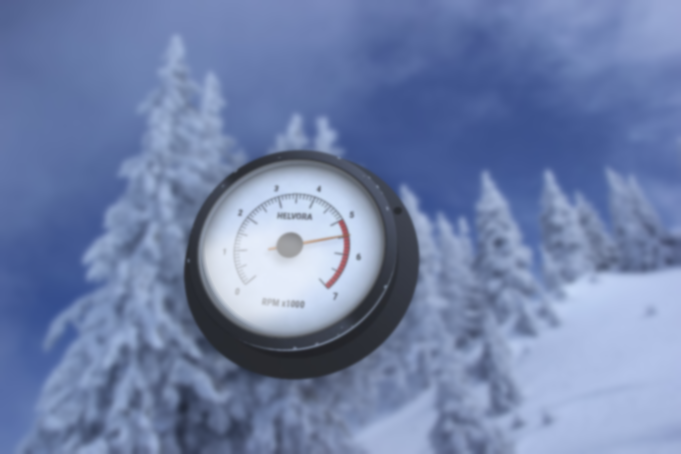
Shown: 5500
